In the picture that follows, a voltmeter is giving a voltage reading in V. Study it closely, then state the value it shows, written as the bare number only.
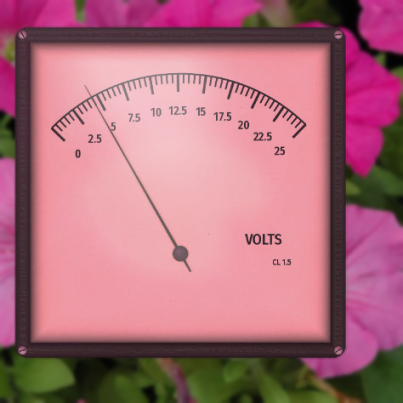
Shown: 4.5
